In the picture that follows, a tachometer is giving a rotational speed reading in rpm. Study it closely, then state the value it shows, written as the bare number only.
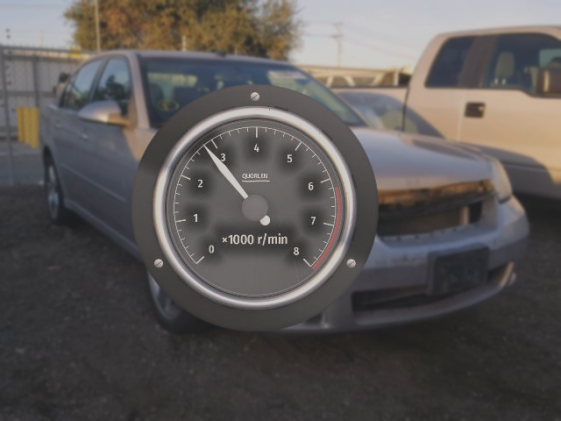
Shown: 2800
